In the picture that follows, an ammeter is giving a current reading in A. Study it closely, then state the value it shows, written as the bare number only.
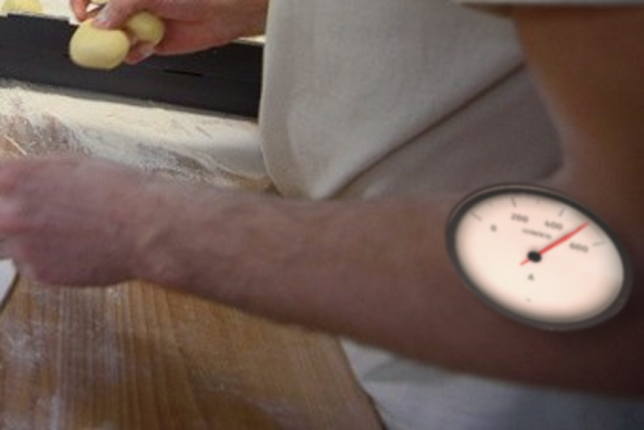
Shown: 500
